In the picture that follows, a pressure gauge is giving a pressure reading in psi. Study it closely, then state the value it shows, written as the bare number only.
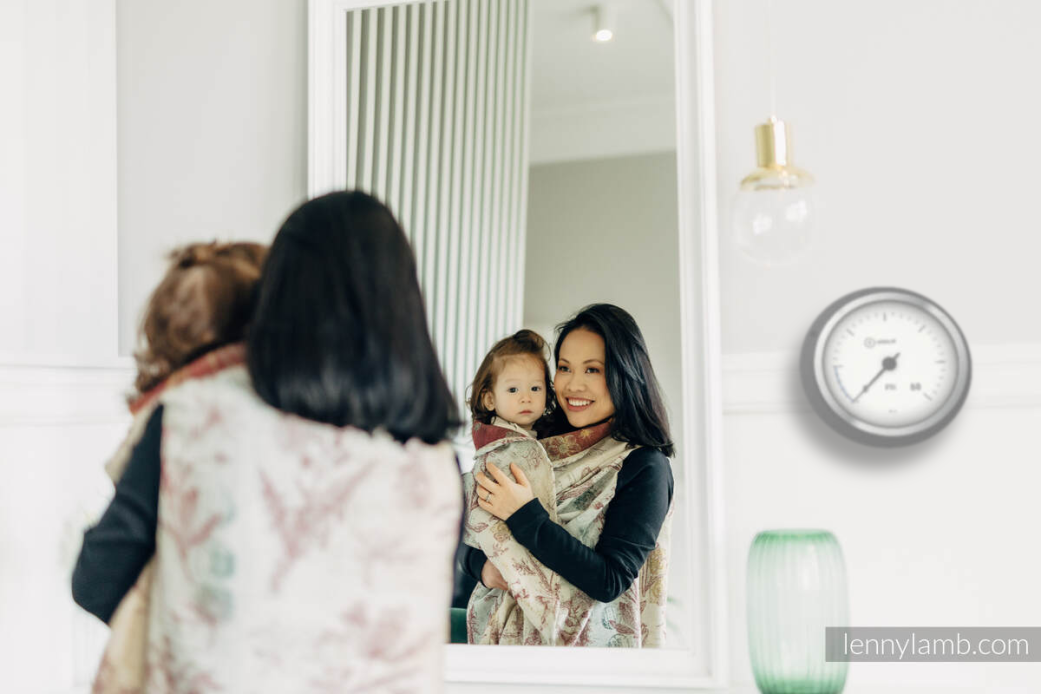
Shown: 0
